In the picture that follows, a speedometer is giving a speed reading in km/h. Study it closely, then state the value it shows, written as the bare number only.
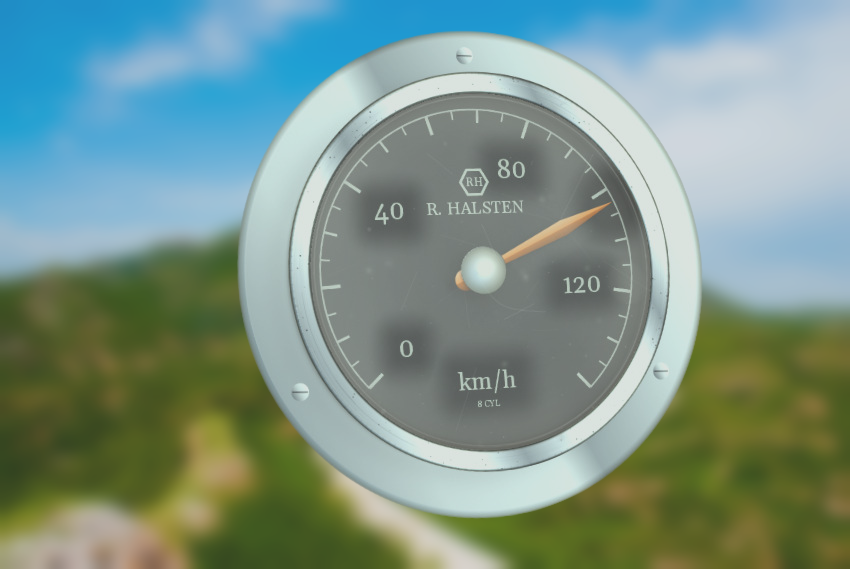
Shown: 102.5
